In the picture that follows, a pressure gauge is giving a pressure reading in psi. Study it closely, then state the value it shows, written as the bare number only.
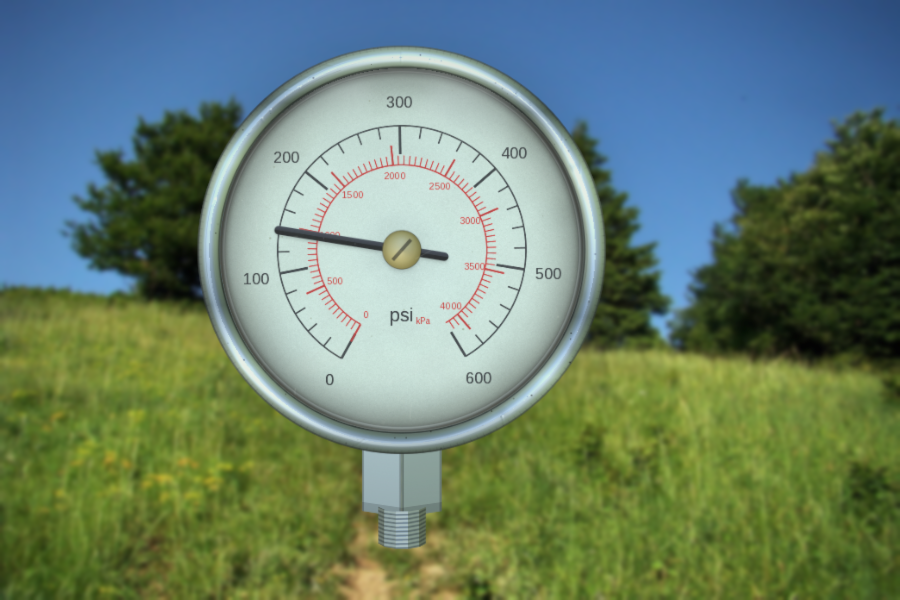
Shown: 140
